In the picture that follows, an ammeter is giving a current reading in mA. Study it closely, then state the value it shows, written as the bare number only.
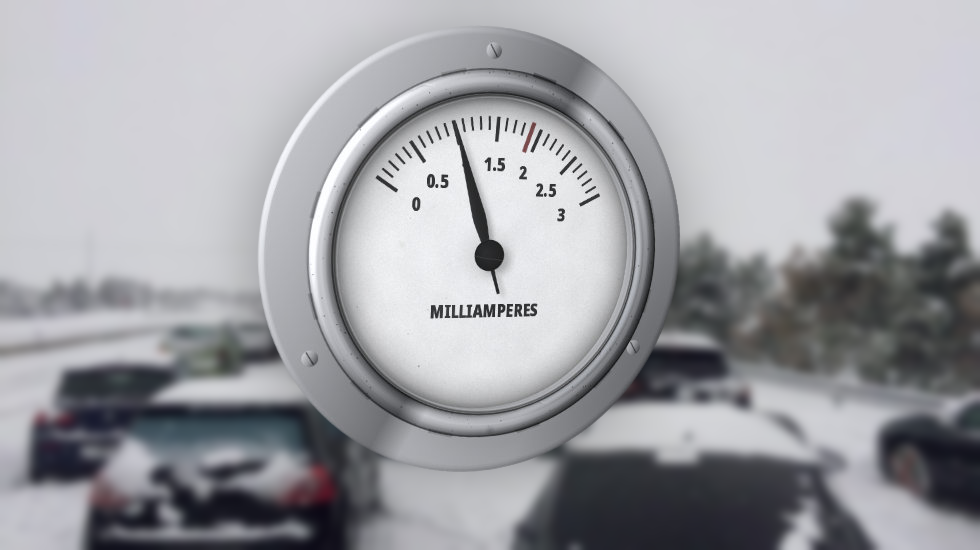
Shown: 1
